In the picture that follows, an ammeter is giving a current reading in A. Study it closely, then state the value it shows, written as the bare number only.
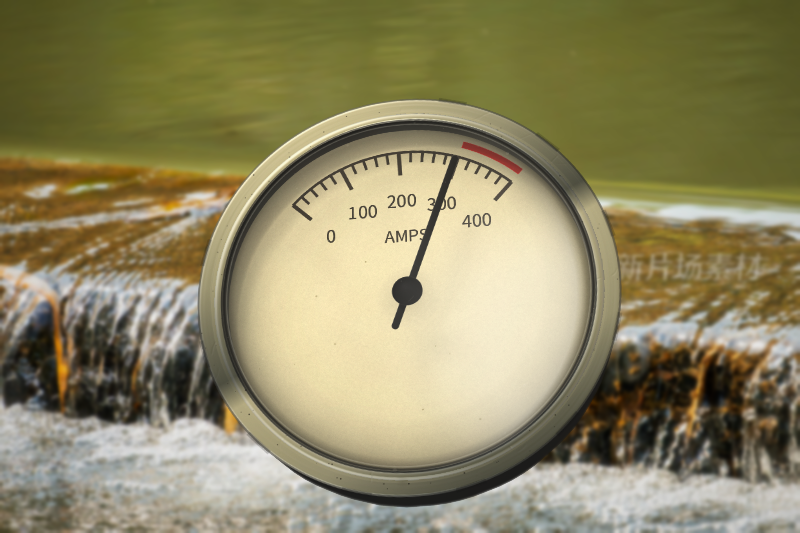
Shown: 300
